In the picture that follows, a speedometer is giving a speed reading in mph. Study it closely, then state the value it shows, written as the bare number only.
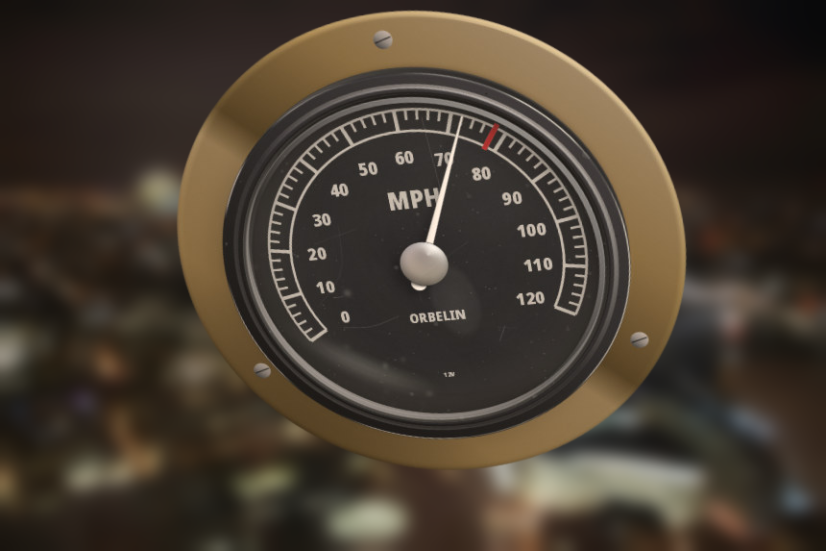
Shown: 72
